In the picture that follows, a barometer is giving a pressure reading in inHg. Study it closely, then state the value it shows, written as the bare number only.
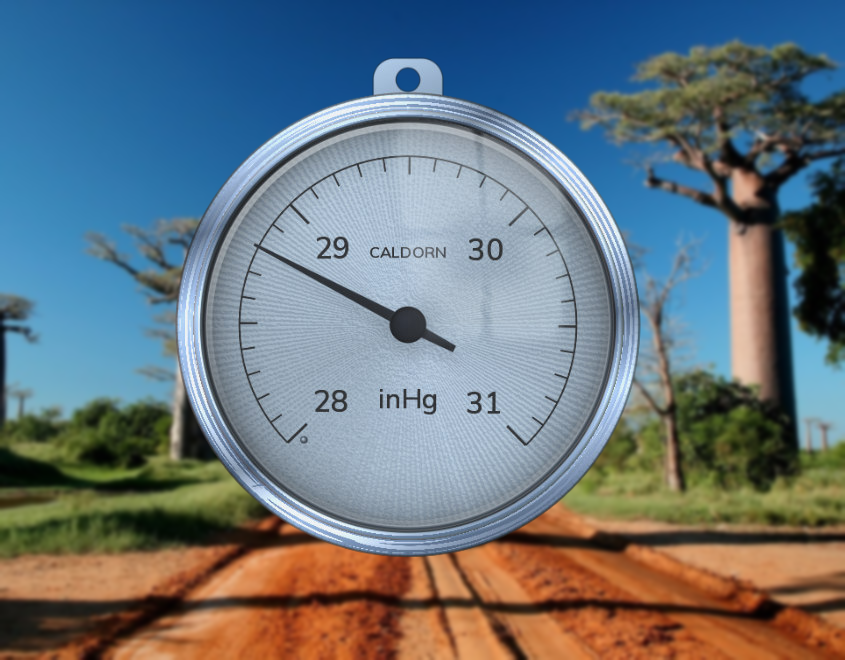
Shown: 28.8
